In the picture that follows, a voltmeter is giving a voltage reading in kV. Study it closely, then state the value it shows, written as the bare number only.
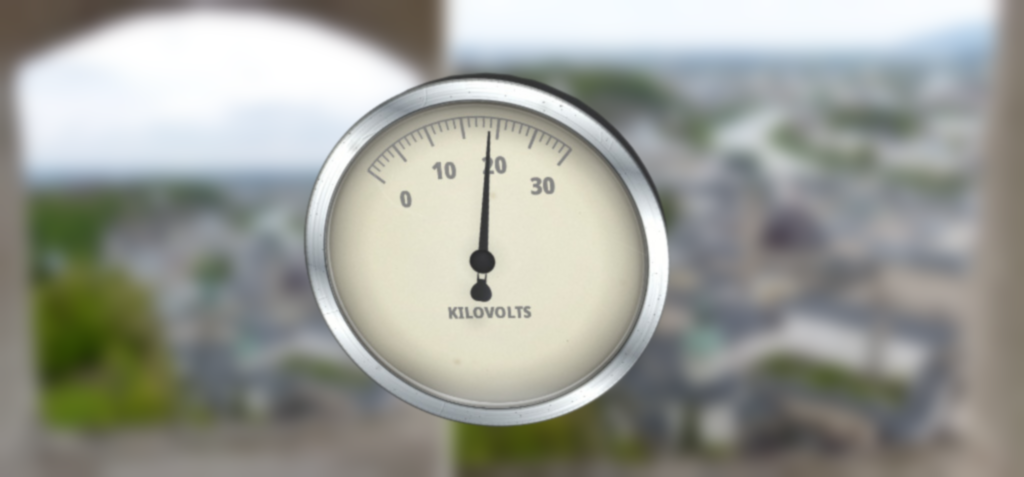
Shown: 19
